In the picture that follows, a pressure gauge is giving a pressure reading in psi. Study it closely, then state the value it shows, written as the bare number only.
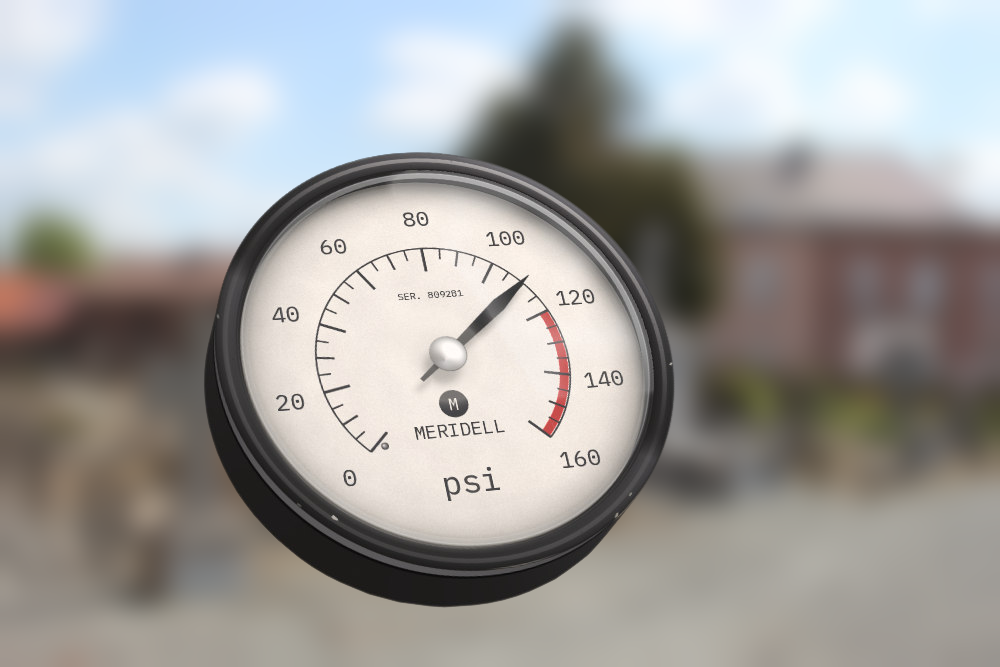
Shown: 110
